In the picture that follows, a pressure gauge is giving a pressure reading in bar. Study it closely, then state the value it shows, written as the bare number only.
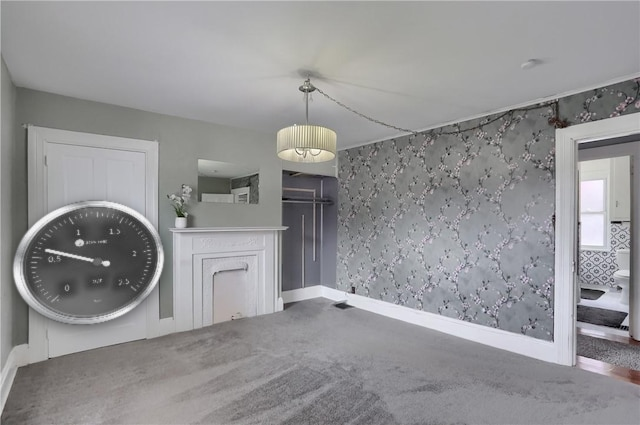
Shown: 0.6
